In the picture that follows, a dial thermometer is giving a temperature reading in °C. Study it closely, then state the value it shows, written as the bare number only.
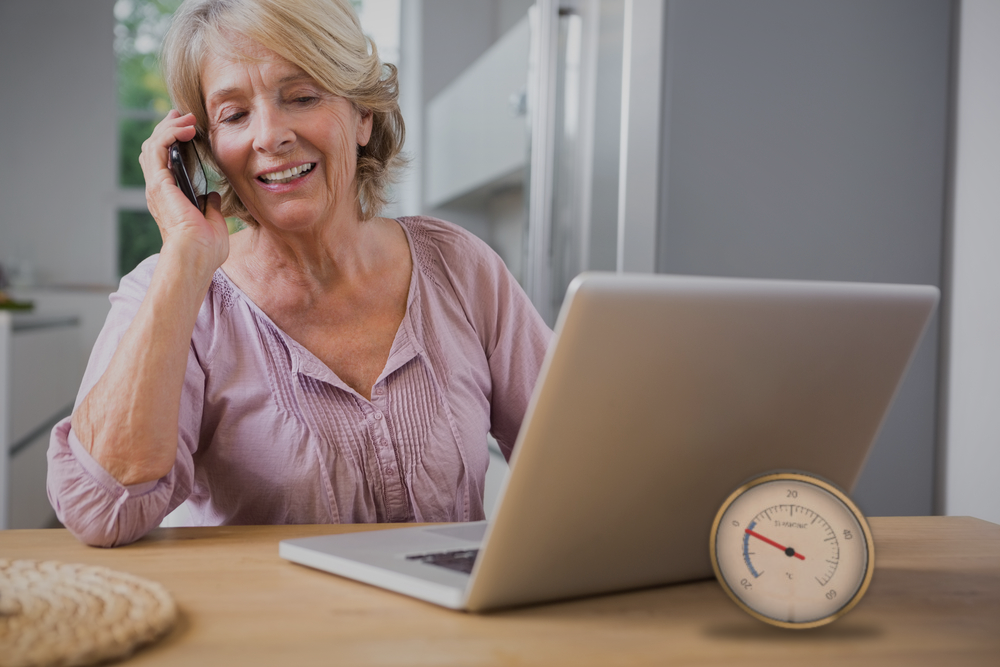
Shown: 0
